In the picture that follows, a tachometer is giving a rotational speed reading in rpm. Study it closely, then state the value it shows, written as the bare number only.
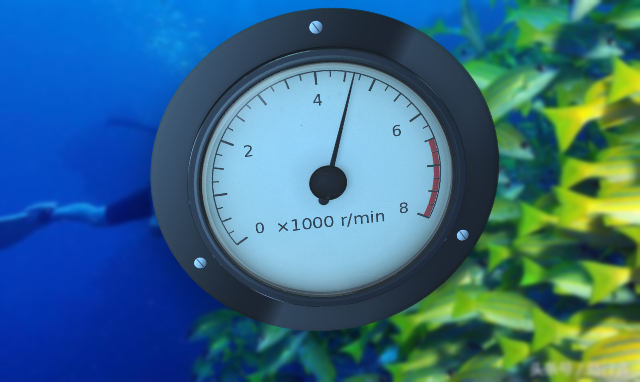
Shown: 4625
